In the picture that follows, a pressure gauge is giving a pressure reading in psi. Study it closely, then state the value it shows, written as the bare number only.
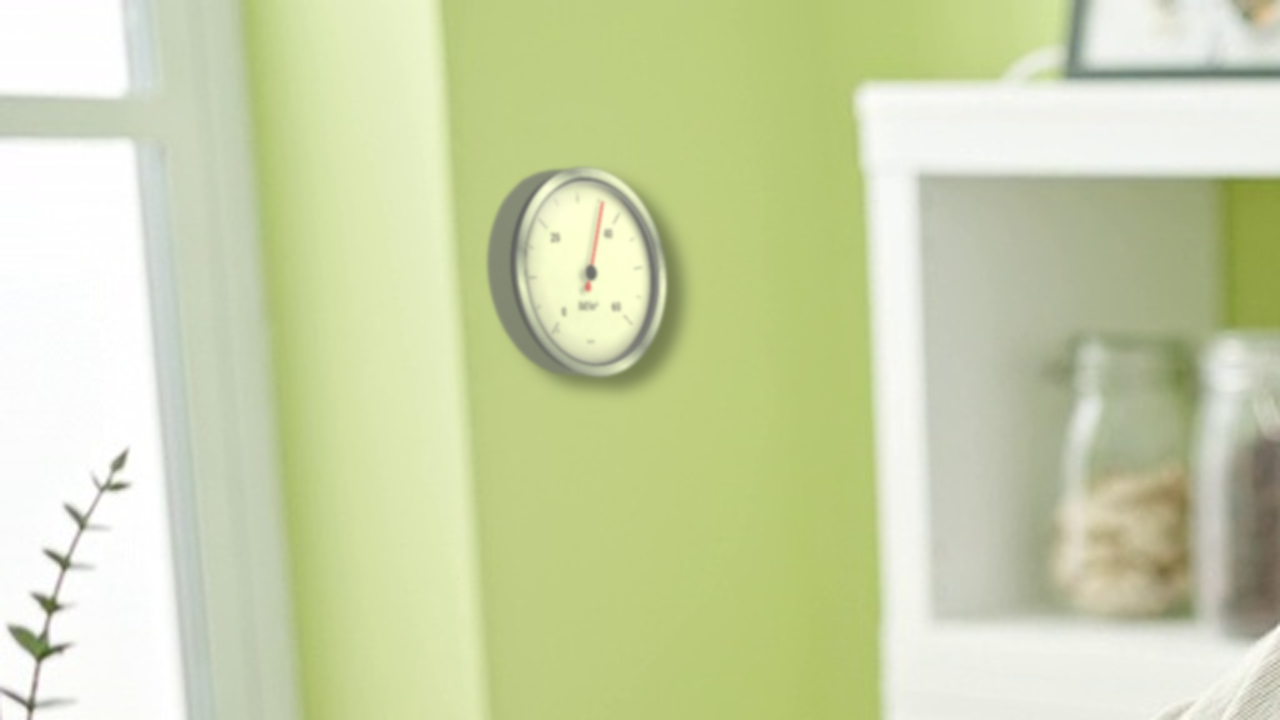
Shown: 35
